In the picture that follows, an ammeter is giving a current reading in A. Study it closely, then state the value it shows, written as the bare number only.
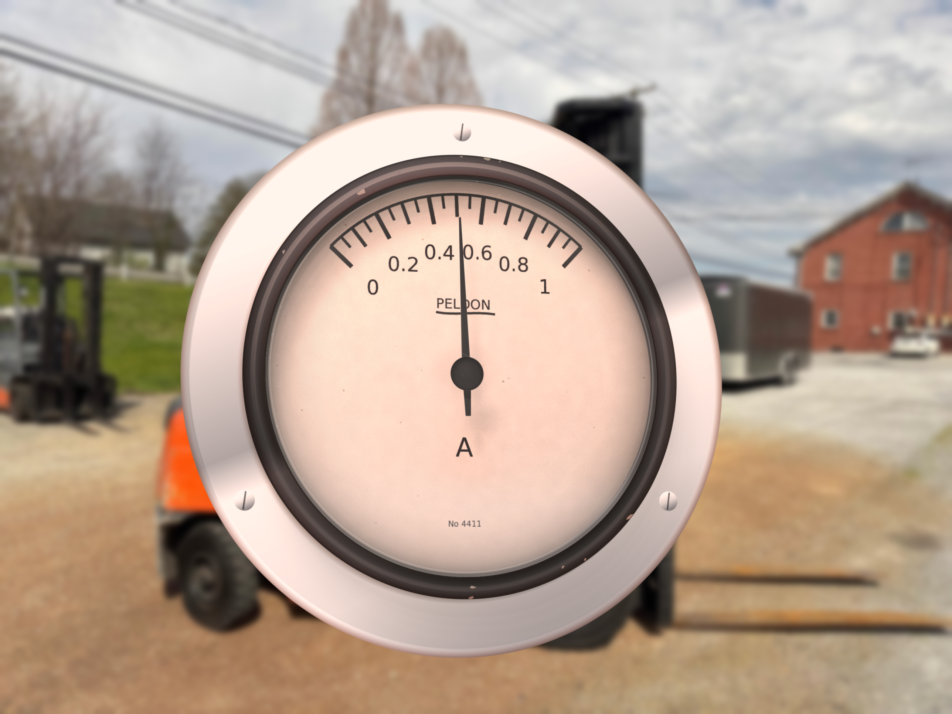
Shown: 0.5
